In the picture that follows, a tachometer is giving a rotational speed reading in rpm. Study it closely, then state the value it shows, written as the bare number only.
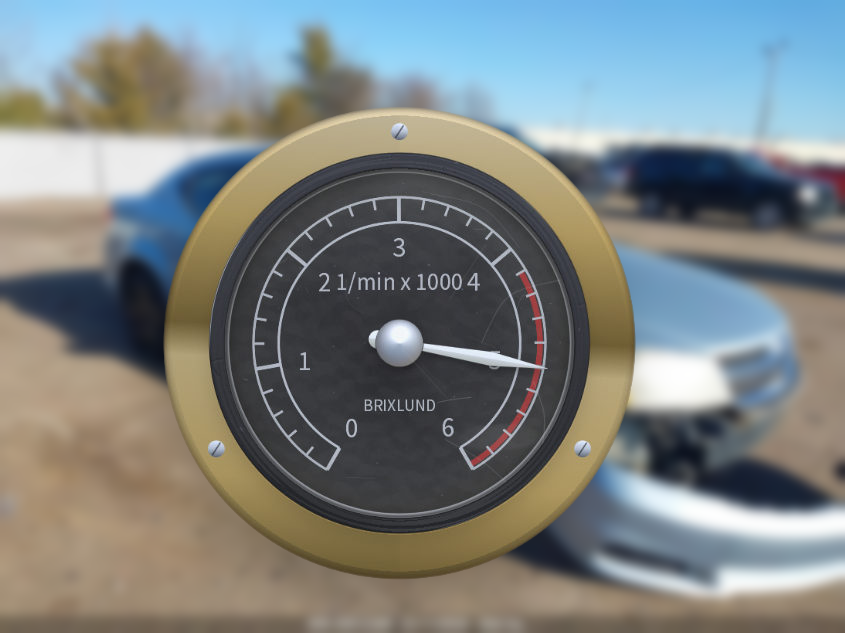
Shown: 5000
